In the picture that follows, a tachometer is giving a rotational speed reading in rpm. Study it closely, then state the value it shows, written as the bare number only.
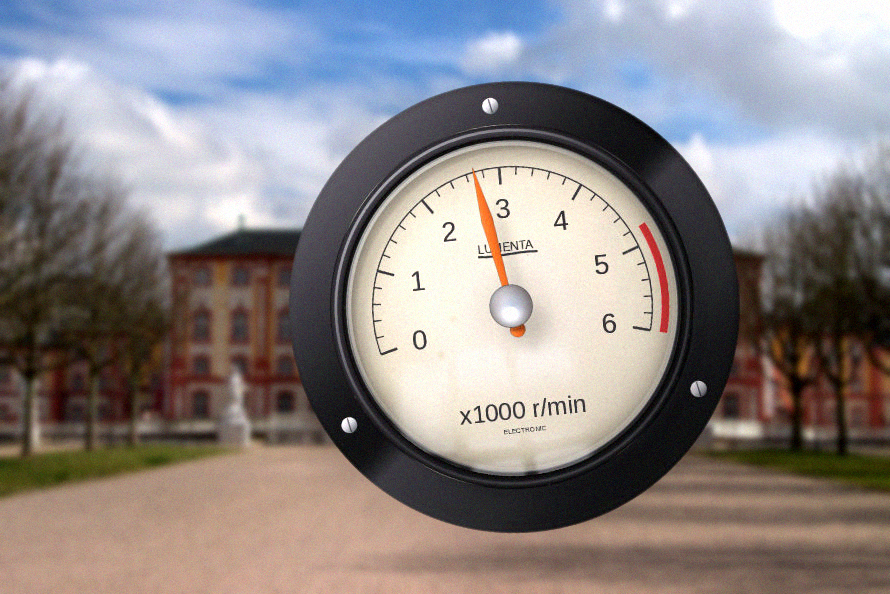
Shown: 2700
